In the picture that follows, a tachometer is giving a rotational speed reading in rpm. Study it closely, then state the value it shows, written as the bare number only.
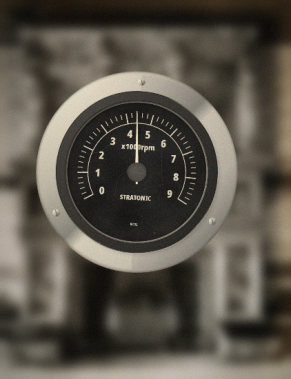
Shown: 4400
